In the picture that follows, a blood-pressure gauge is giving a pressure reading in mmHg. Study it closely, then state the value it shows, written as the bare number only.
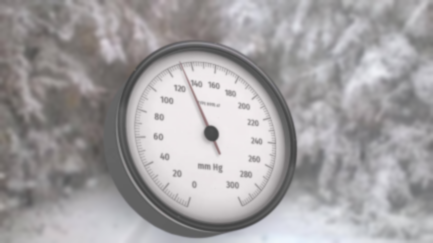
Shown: 130
